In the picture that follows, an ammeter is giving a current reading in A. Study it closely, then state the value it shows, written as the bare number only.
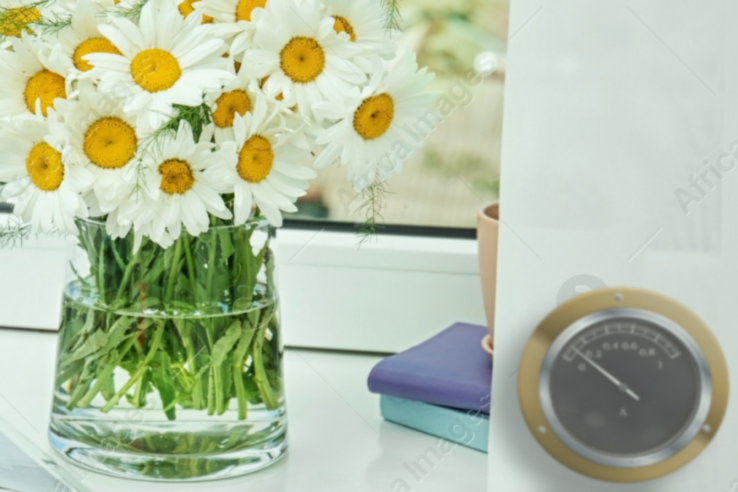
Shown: 0.1
